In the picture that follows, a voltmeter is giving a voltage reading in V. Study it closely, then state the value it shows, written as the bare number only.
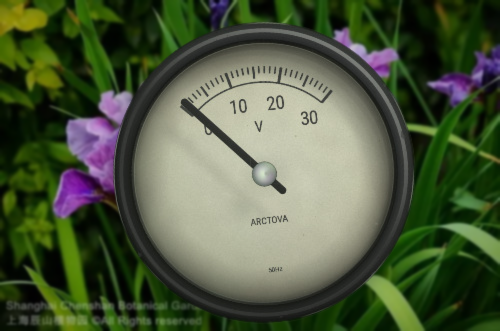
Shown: 1
